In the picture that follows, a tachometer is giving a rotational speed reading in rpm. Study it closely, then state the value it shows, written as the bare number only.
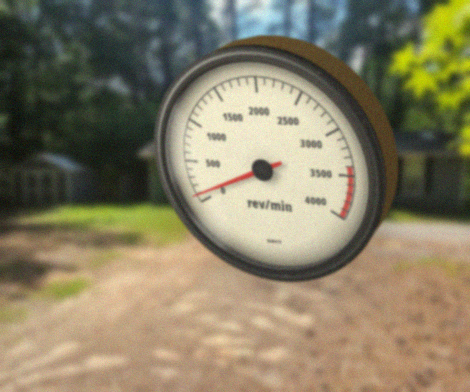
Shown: 100
